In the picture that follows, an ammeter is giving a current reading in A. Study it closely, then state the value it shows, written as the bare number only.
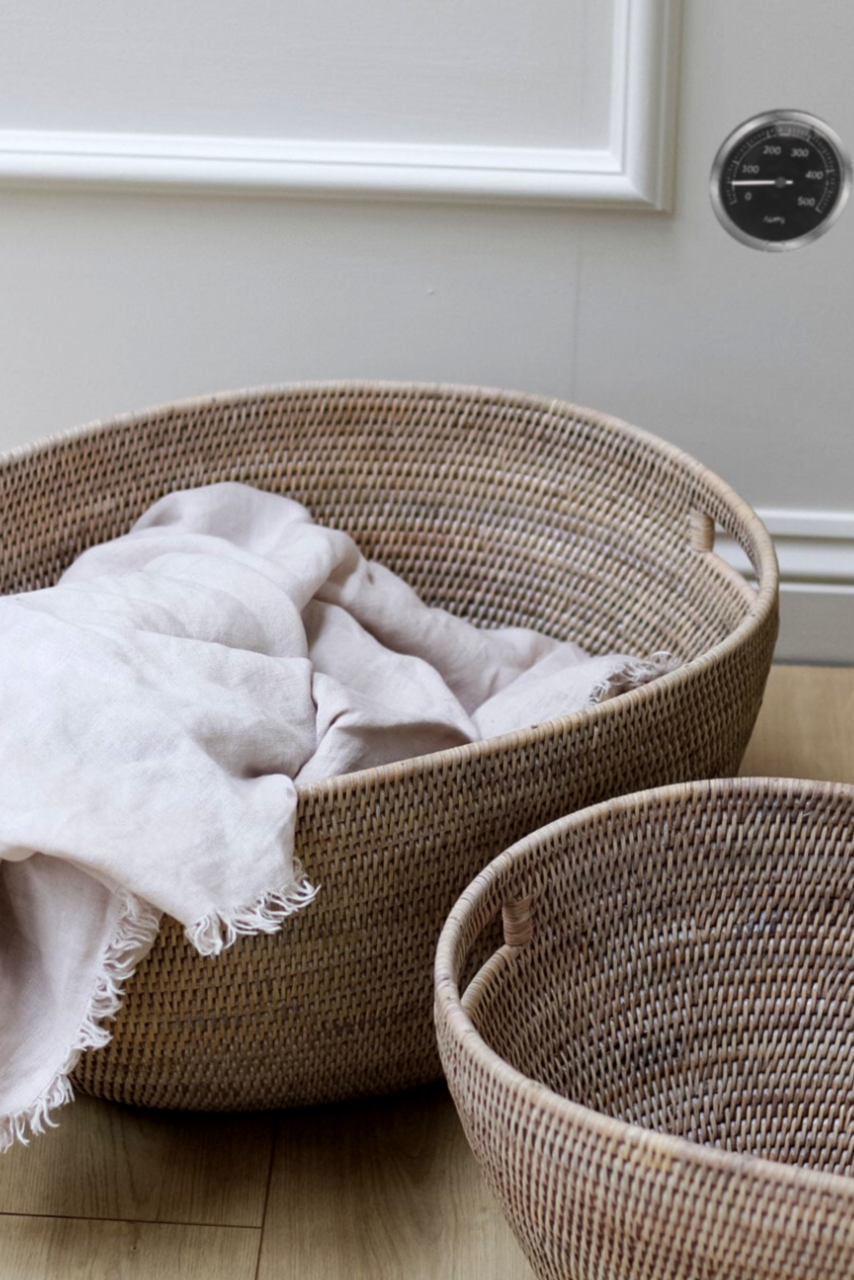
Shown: 50
